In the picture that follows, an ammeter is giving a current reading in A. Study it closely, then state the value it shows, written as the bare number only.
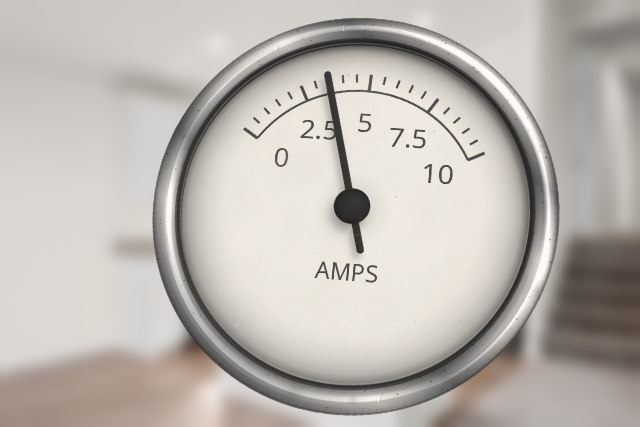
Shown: 3.5
